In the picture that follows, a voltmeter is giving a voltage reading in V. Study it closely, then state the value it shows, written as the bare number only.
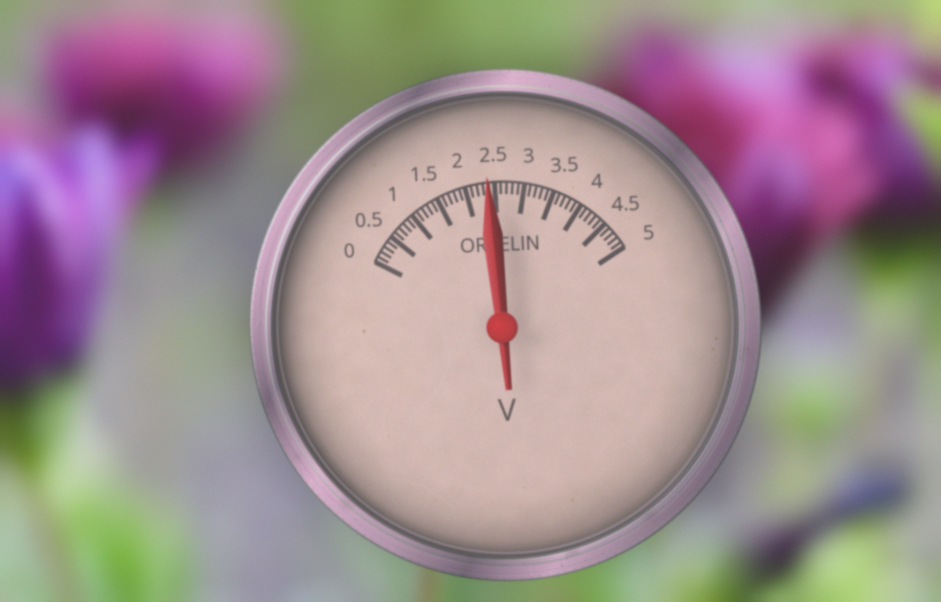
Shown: 2.4
